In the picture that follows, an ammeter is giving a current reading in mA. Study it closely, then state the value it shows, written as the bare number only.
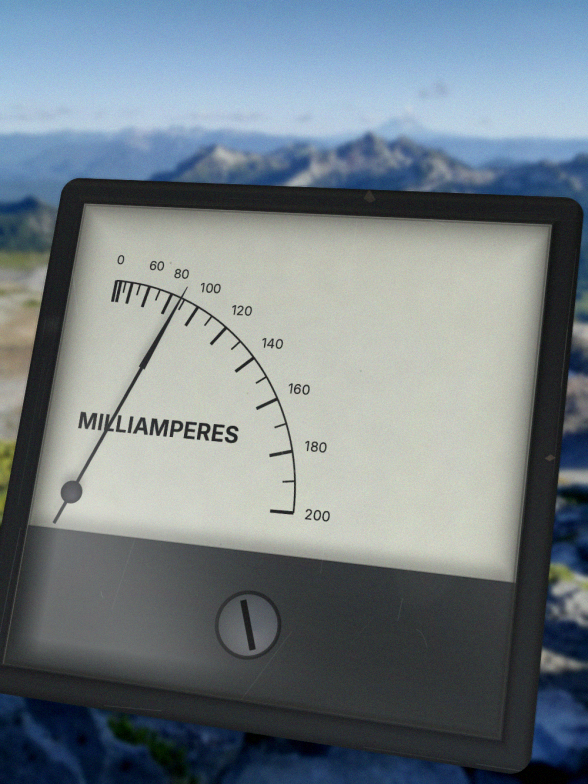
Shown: 90
